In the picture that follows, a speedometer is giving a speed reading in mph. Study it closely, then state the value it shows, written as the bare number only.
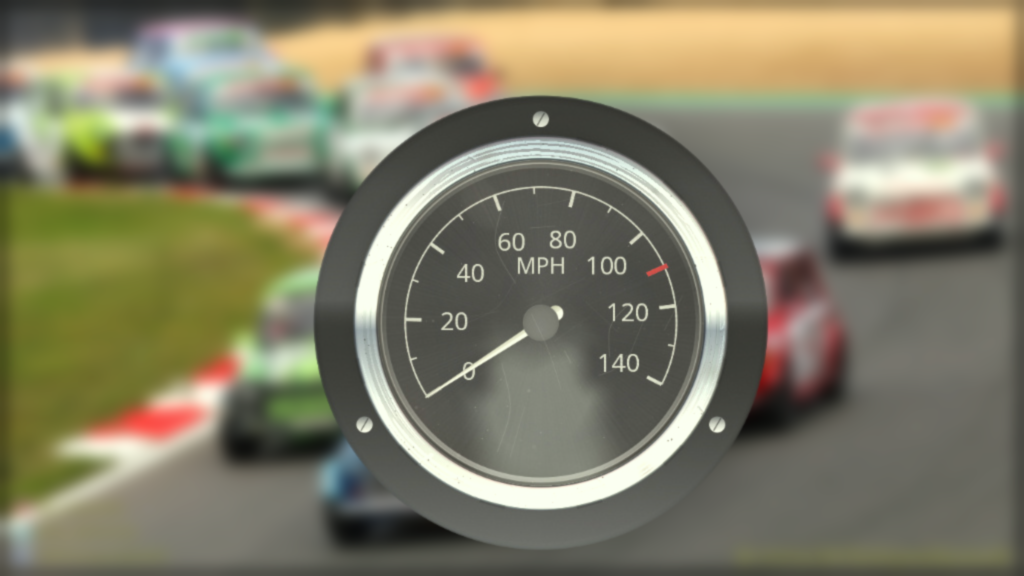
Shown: 0
